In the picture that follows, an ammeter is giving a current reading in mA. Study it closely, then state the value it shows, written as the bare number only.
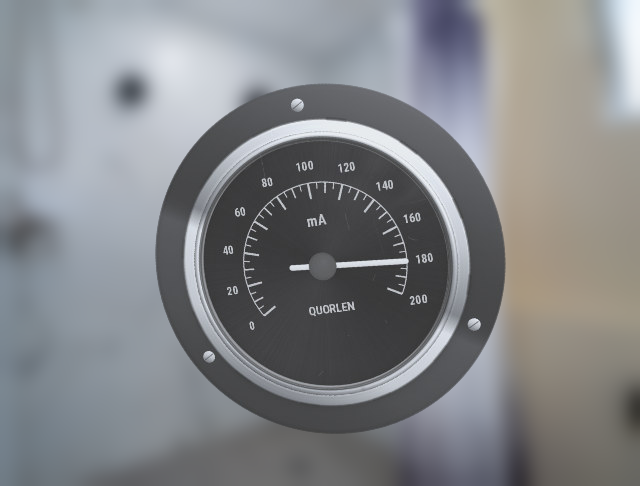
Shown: 180
